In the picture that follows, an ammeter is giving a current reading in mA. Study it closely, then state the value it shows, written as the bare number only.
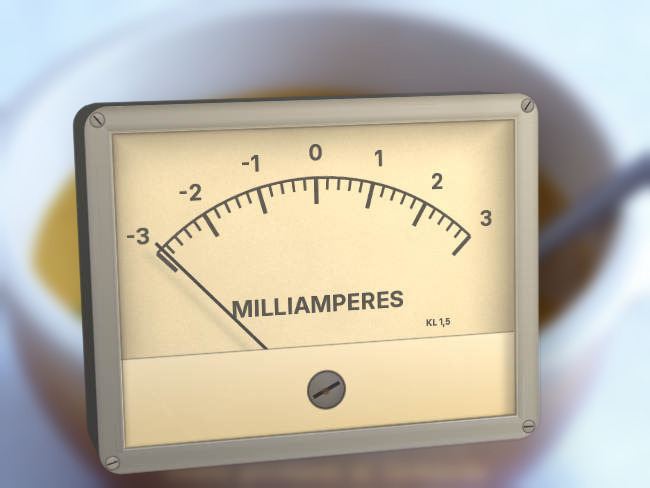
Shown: -2.9
